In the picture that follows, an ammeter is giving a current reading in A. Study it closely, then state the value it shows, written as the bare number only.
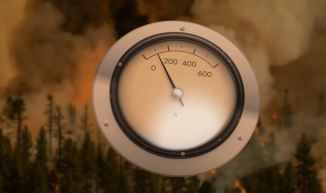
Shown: 100
